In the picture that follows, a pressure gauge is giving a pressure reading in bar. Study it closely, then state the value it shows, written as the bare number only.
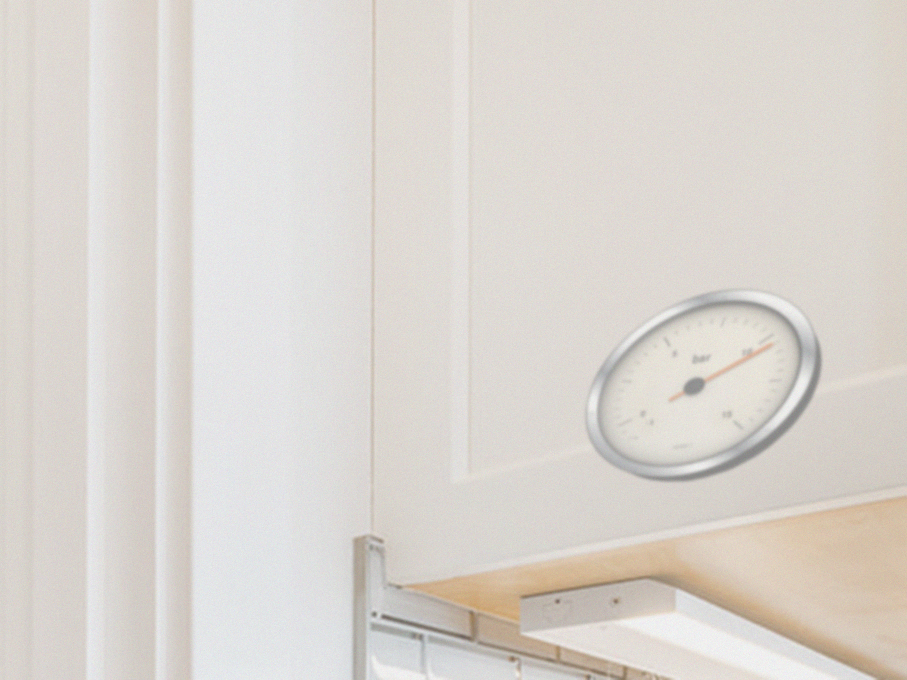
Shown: 10.5
